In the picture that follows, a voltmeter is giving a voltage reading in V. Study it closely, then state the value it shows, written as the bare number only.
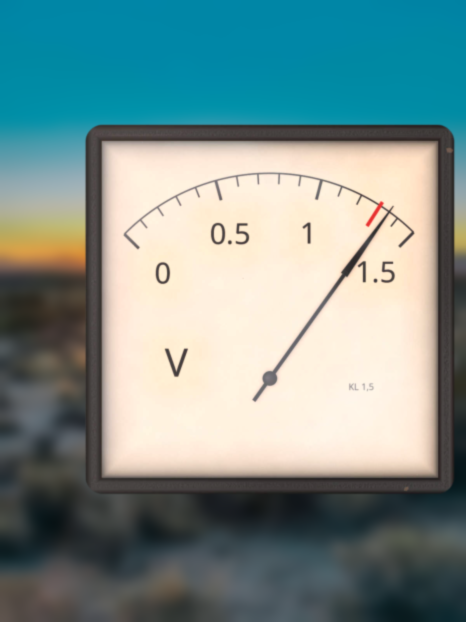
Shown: 1.35
